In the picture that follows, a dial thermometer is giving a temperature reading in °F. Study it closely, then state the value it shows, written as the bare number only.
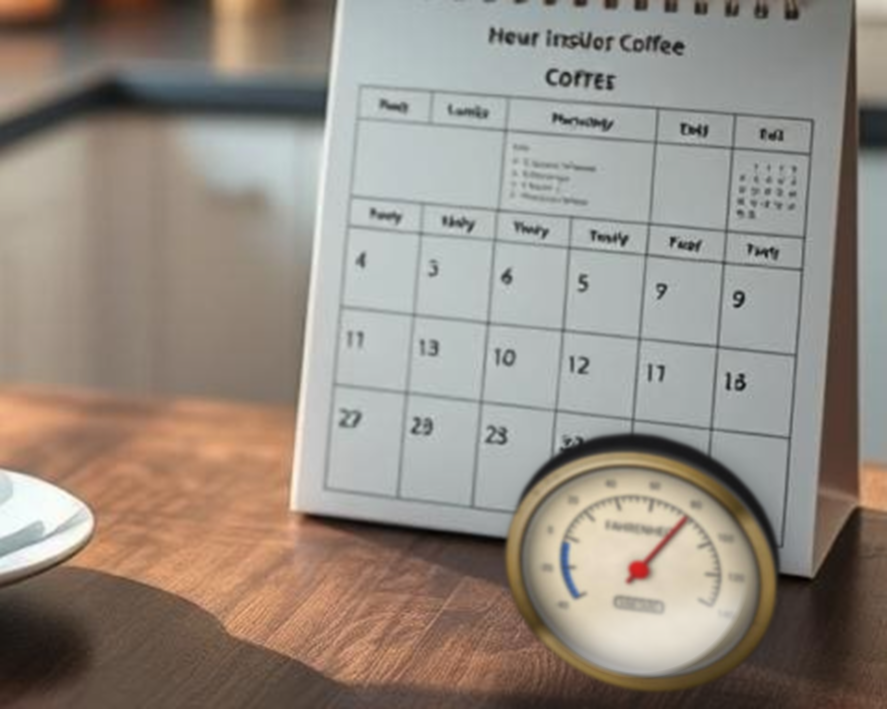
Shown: 80
